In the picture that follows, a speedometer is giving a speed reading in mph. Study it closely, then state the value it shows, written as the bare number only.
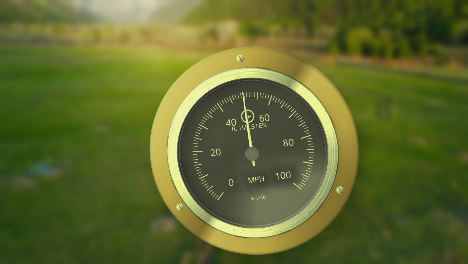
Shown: 50
